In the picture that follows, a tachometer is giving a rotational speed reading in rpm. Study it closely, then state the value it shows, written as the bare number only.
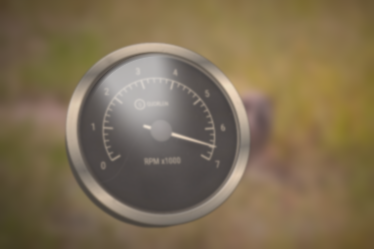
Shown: 6600
